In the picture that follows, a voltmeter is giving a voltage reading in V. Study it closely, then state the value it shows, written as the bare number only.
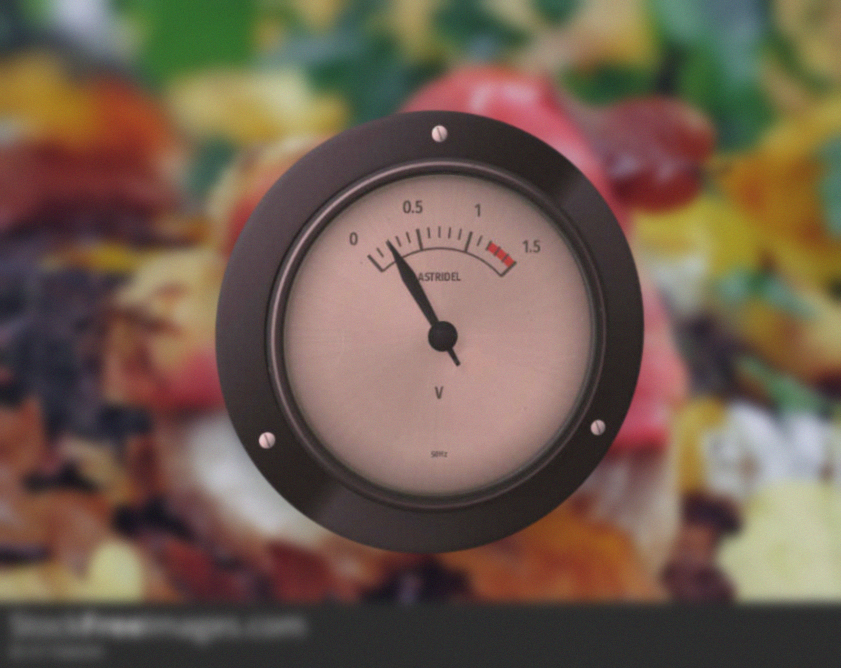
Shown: 0.2
